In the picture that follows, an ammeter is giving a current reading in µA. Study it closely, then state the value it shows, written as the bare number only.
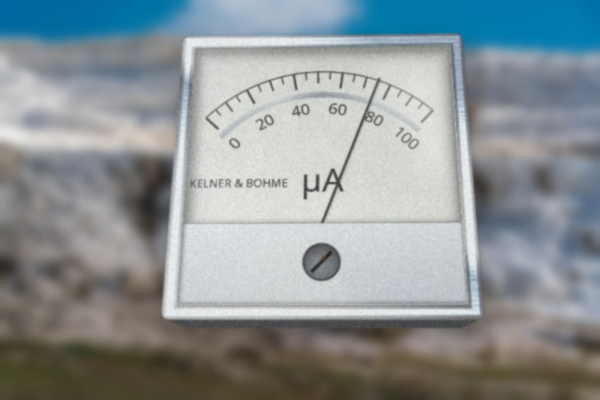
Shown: 75
